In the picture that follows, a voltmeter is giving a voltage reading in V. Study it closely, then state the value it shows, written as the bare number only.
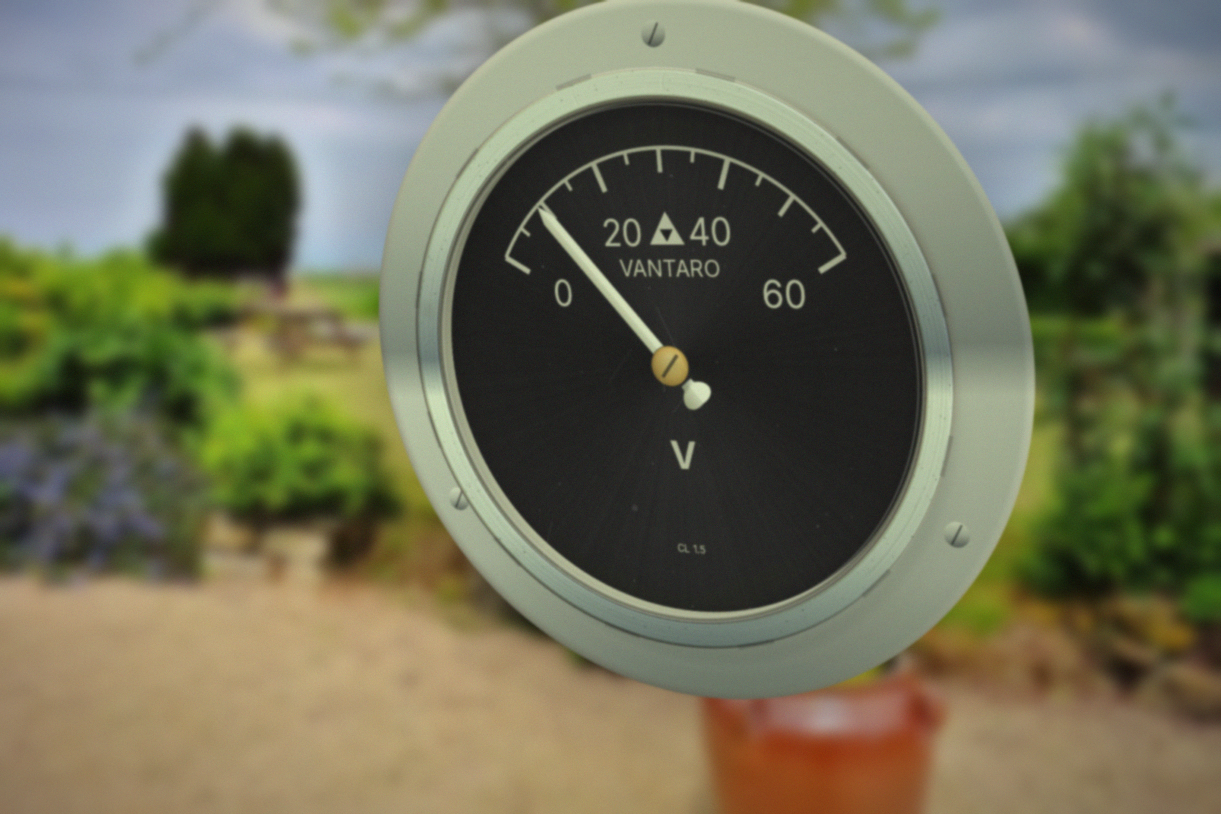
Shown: 10
